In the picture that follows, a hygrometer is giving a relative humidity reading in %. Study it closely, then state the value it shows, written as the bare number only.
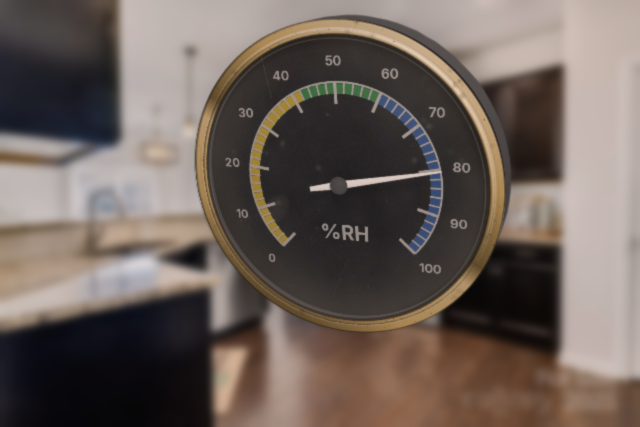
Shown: 80
